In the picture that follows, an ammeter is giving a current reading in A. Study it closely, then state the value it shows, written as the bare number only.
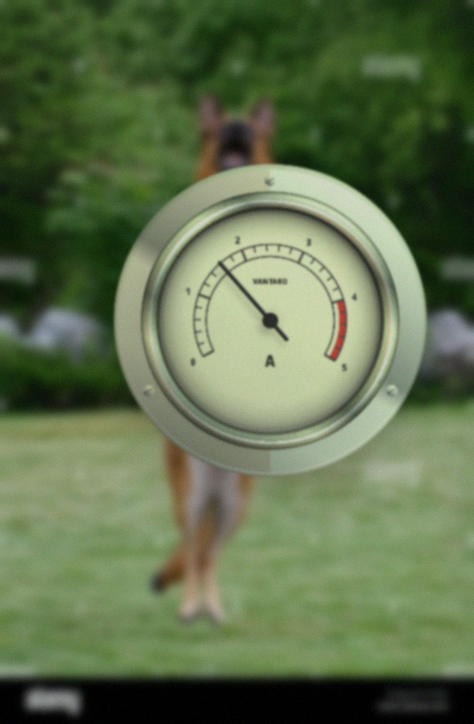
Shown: 1.6
